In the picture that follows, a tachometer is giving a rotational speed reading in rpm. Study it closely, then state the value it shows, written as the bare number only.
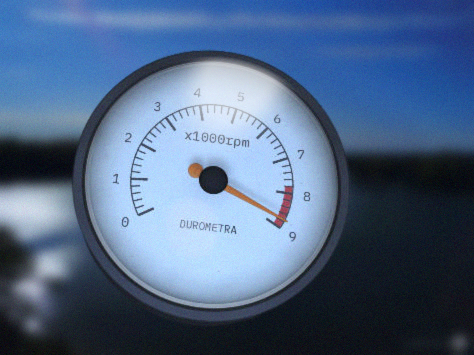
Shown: 8800
